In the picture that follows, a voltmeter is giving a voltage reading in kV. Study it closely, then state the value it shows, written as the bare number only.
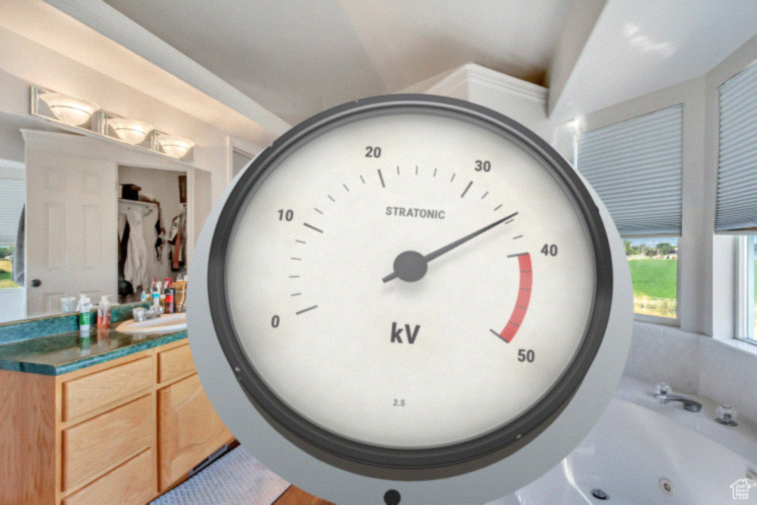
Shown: 36
